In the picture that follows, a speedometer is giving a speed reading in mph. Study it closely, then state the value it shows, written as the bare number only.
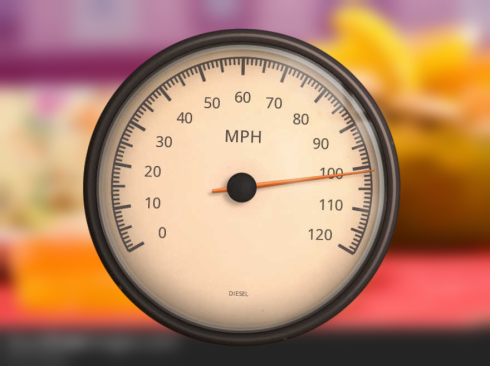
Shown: 101
